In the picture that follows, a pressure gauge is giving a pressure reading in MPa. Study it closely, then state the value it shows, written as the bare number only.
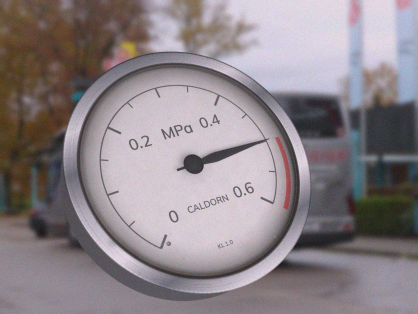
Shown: 0.5
